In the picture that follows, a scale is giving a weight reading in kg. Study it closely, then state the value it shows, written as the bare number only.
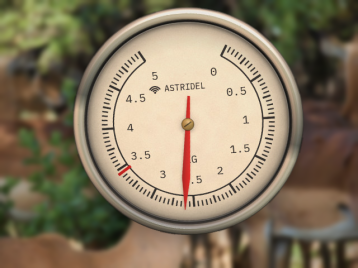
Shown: 2.6
